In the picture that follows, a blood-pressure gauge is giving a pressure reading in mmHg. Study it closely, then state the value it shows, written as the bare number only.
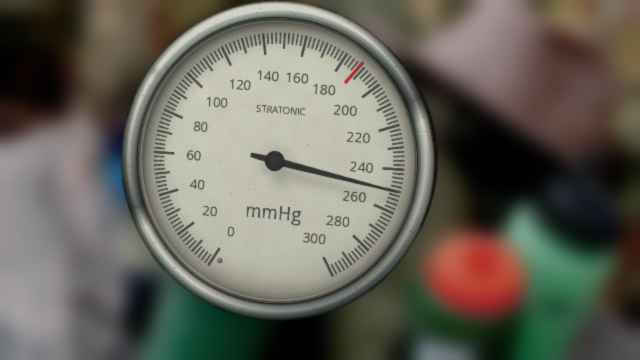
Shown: 250
